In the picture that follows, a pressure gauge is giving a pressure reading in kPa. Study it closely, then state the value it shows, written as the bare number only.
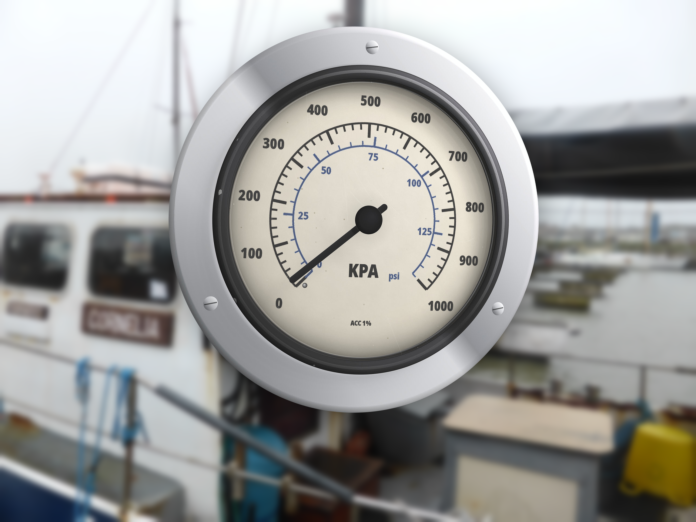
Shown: 20
